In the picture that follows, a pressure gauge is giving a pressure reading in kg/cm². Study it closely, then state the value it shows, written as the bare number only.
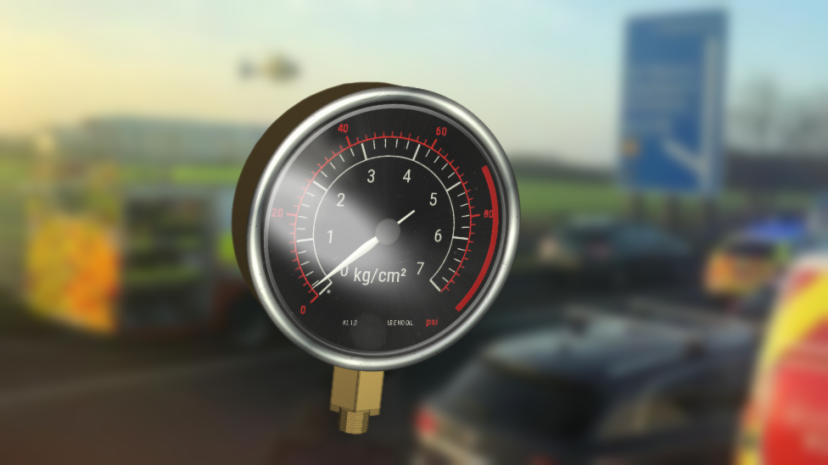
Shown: 0.2
